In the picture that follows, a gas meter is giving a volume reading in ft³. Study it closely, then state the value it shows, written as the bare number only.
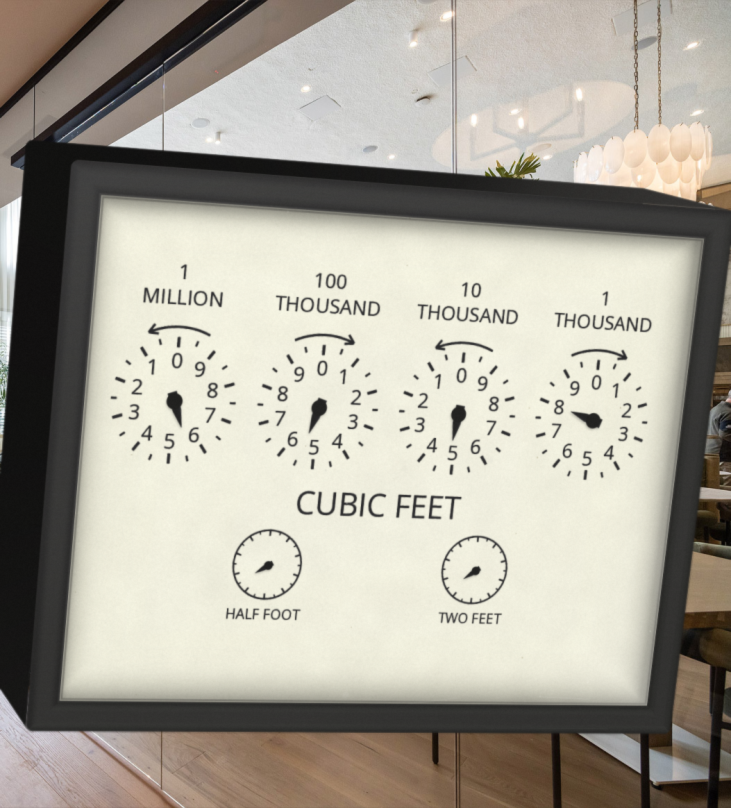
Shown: 554800
